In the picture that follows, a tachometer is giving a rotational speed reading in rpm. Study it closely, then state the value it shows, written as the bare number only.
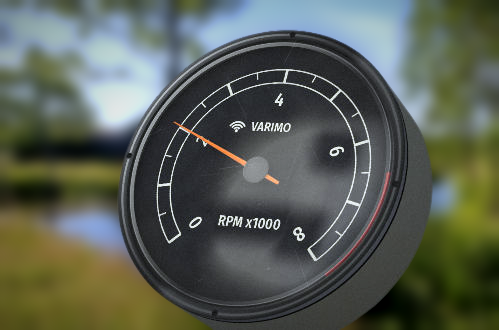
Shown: 2000
